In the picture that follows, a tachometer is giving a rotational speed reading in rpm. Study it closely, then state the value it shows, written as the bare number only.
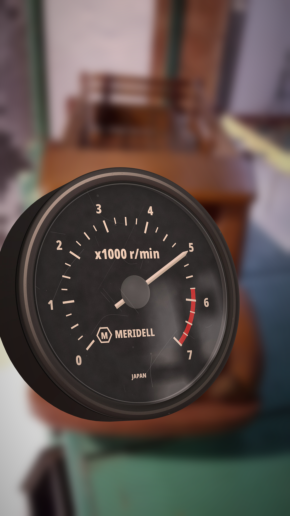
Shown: 5000
